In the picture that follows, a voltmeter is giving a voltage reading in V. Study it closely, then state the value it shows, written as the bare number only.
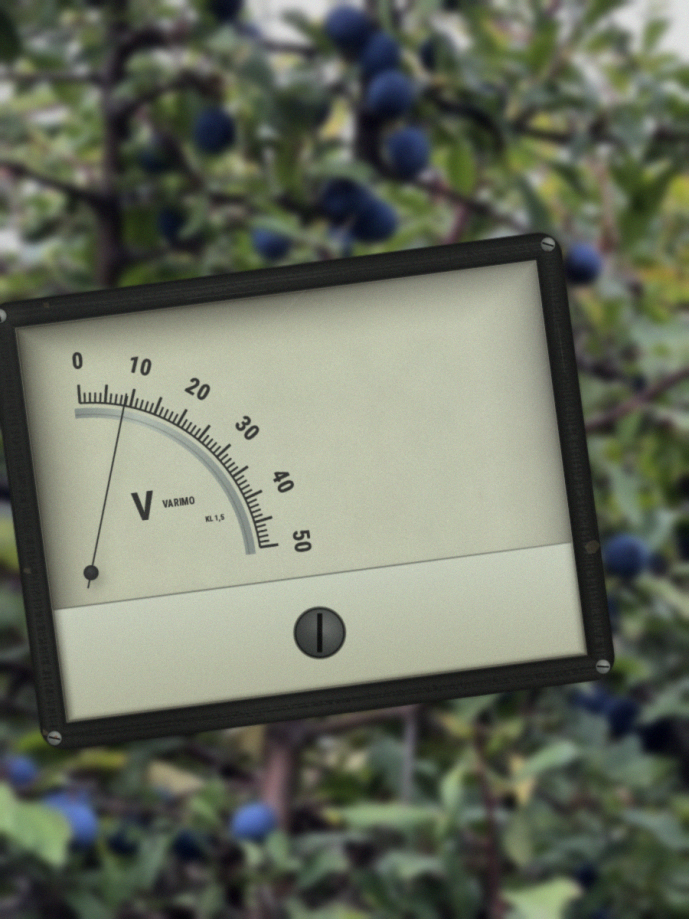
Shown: 9
